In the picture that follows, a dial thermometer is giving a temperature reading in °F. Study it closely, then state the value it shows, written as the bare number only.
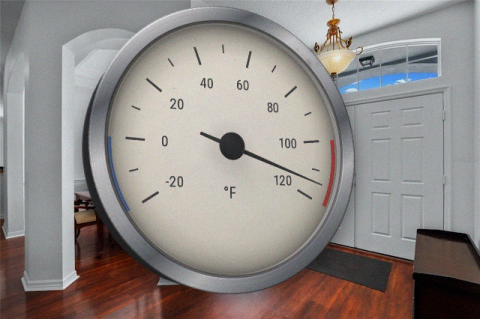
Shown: 115
